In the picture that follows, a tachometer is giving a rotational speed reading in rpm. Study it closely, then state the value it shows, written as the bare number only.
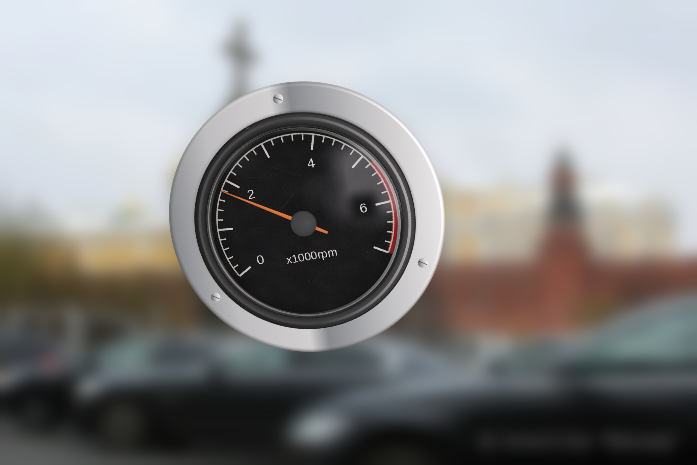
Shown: 1800
